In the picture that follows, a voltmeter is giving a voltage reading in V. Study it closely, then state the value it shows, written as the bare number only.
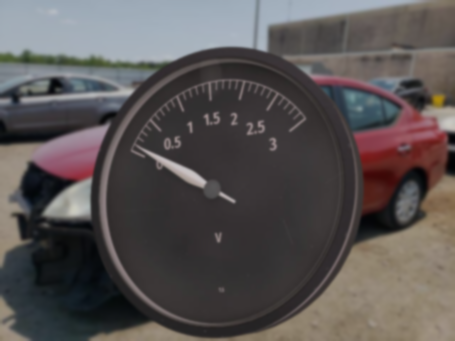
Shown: 0.1
